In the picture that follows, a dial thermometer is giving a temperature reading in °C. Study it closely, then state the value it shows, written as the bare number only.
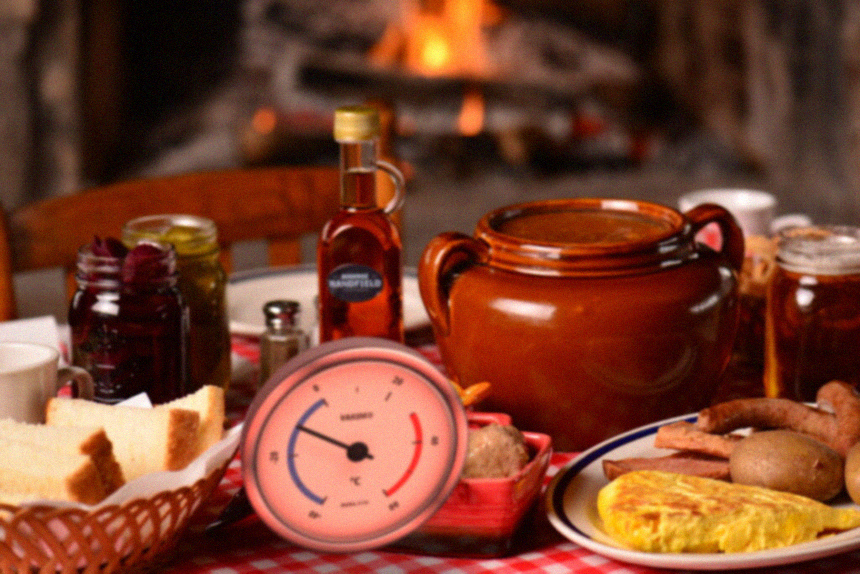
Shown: -10
